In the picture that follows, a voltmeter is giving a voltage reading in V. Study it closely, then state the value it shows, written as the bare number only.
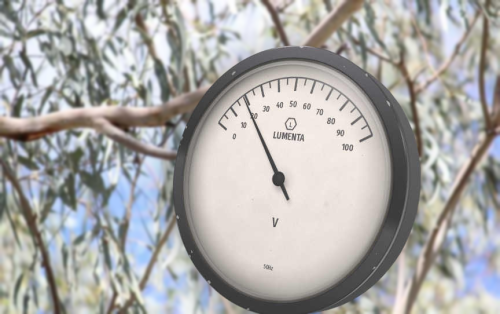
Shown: 20
